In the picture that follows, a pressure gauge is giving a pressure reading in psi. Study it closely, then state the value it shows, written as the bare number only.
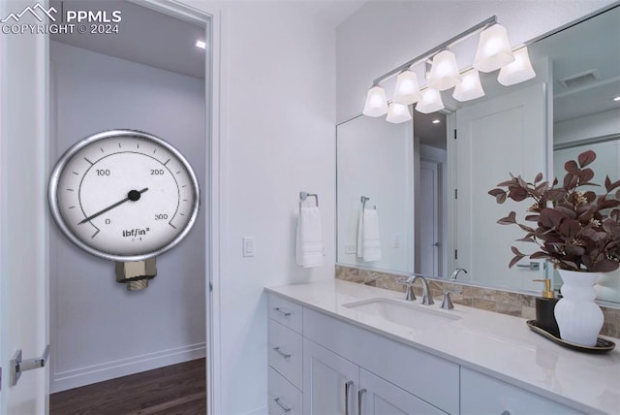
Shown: 20
